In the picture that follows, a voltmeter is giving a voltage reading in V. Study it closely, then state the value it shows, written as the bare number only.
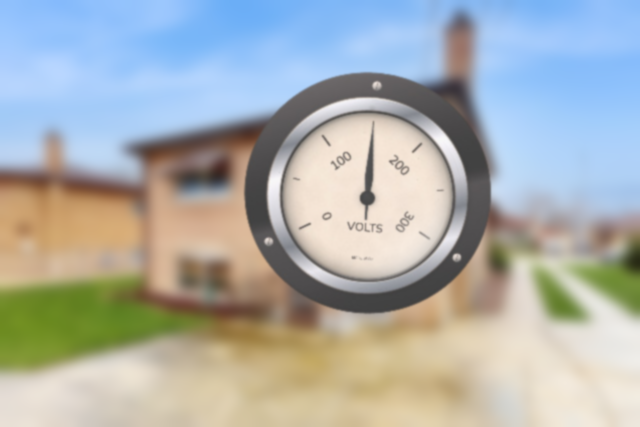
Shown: 150
